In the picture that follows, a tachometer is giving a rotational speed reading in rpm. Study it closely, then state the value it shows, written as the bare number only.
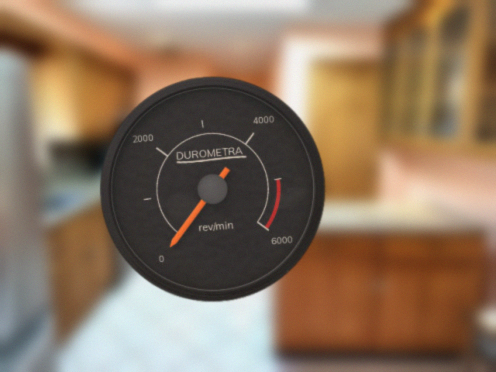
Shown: 0
